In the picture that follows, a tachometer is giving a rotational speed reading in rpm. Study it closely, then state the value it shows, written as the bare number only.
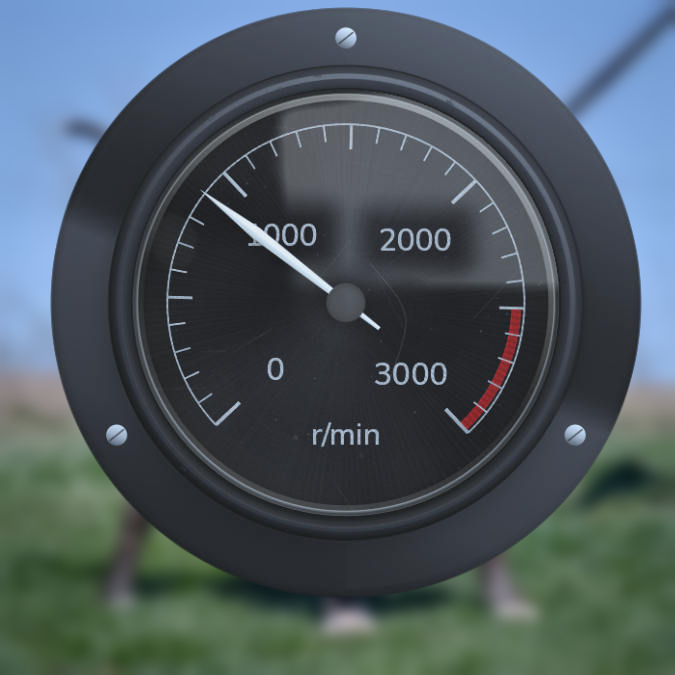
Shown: 900
